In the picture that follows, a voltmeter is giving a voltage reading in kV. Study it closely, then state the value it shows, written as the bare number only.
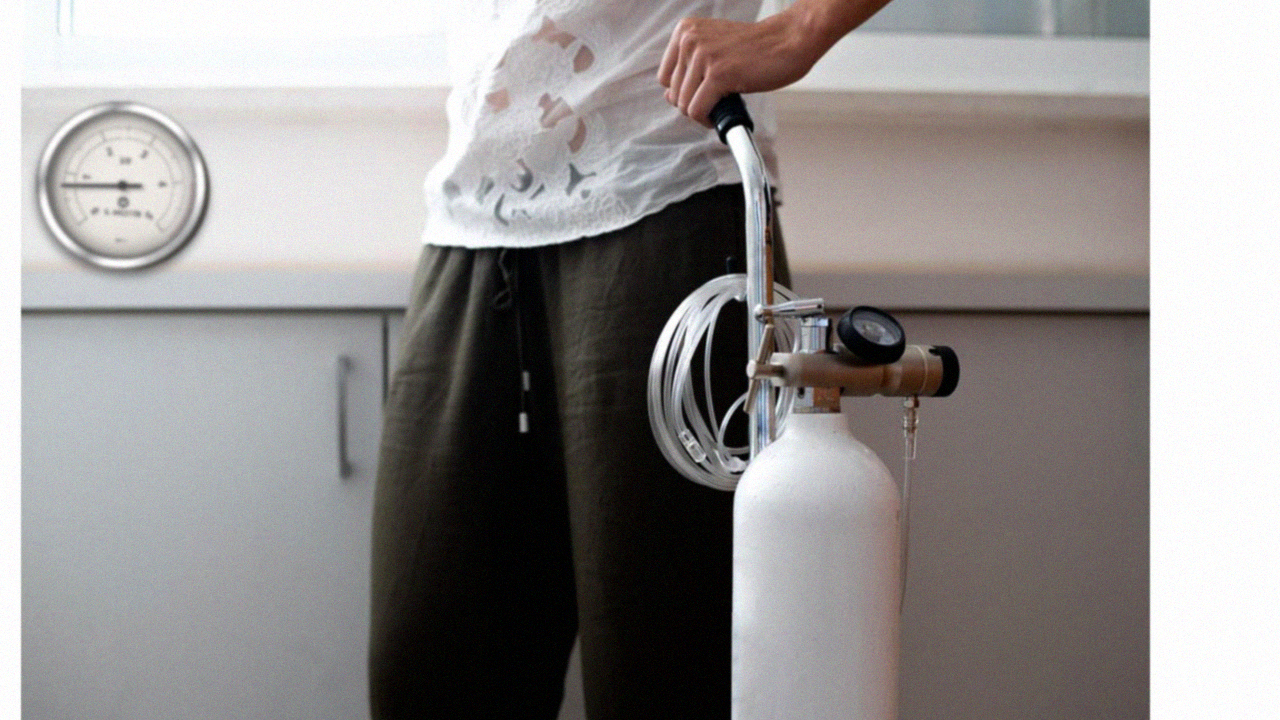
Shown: 0.75
